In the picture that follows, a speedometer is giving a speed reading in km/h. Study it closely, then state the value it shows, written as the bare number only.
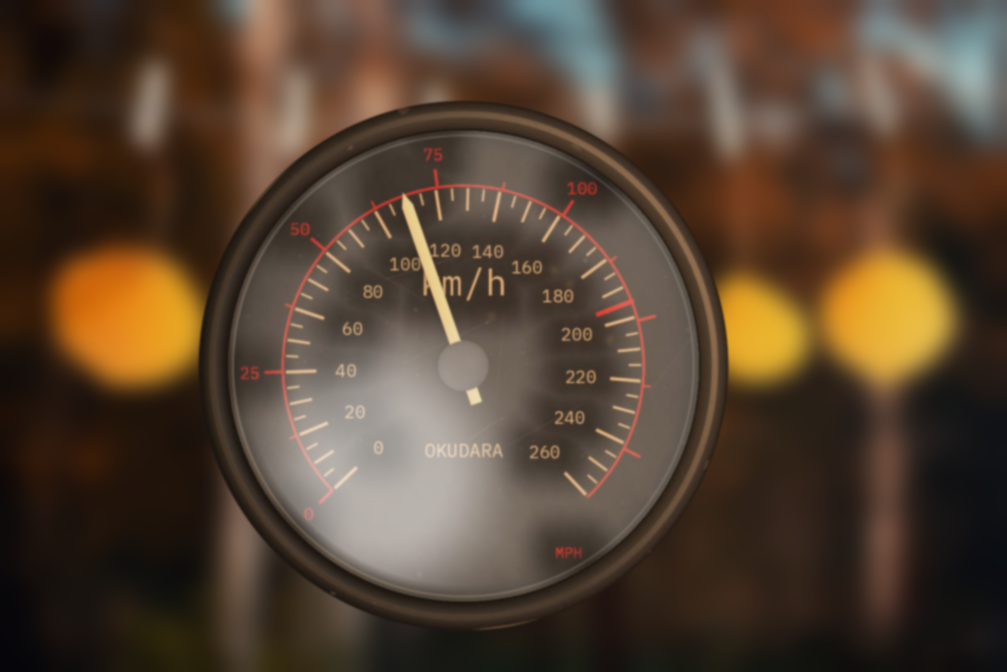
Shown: 110
